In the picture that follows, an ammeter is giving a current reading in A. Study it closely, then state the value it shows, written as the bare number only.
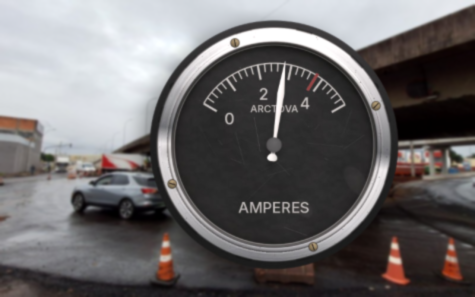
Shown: 2.8
